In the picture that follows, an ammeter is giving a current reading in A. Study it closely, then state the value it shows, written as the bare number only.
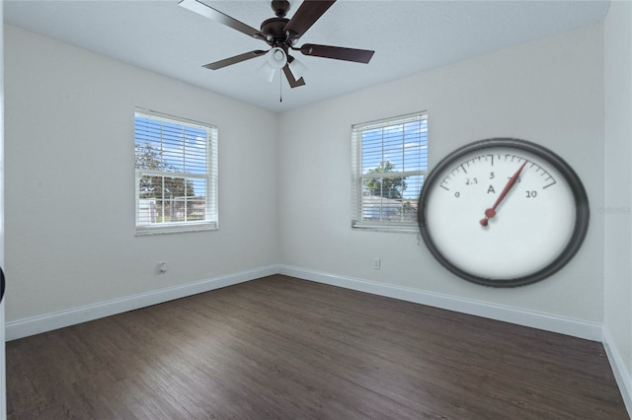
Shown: 7.5
